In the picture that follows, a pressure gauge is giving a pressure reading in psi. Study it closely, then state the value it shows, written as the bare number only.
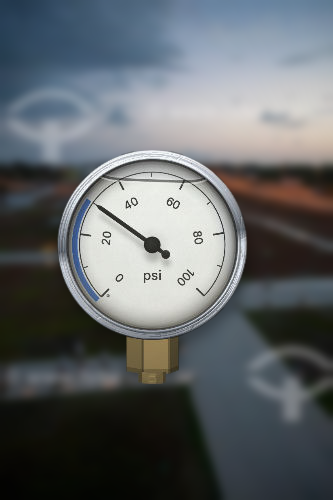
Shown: 30
